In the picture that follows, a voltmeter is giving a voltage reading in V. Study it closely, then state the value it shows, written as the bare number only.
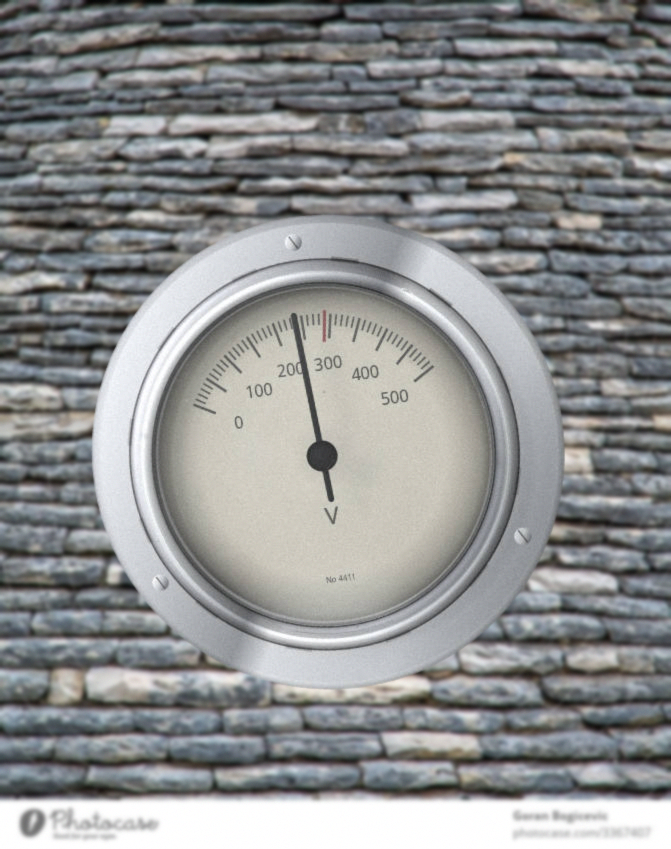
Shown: 240
